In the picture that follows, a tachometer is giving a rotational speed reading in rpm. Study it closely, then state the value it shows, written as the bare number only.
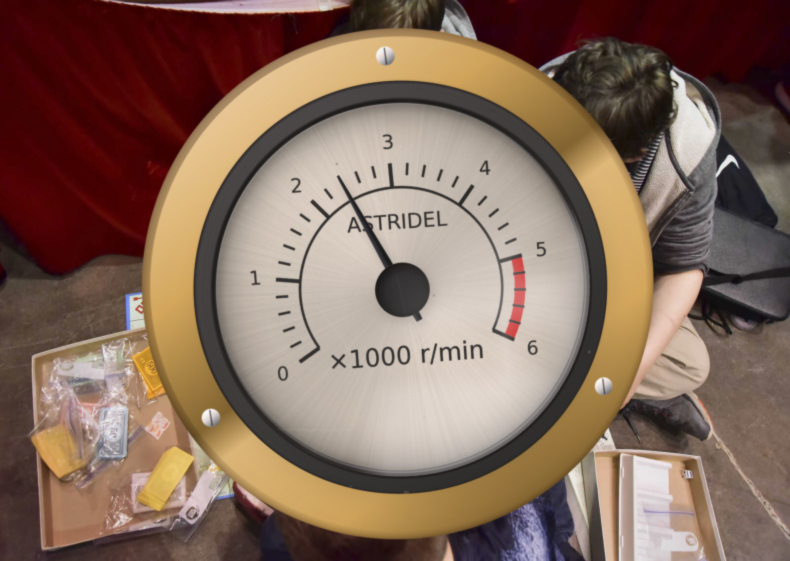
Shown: 2400
